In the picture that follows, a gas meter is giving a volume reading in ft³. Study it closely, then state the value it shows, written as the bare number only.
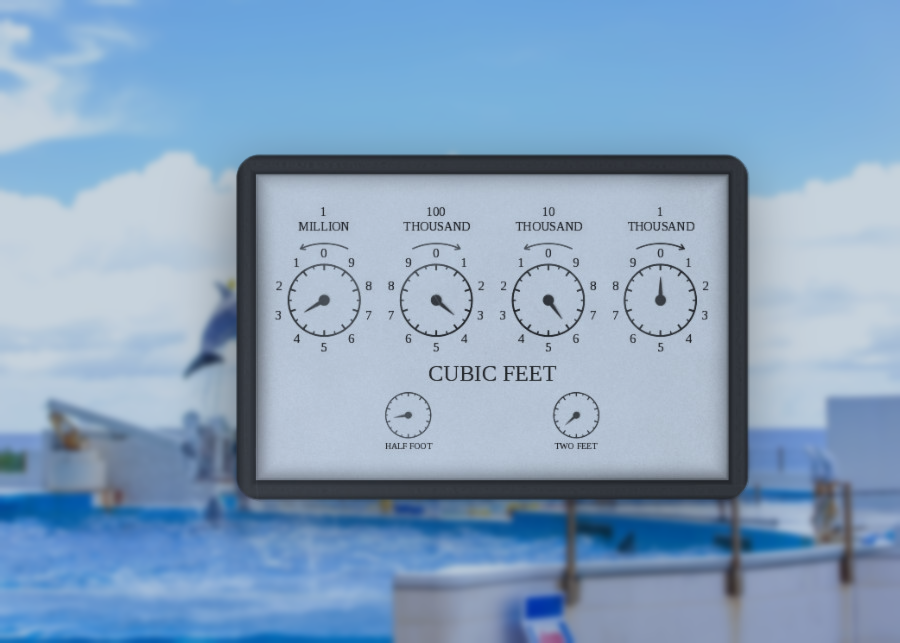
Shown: 336000
